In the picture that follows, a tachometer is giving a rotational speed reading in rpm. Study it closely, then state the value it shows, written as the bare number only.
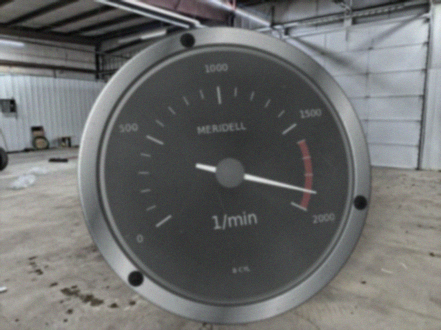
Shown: 1900
